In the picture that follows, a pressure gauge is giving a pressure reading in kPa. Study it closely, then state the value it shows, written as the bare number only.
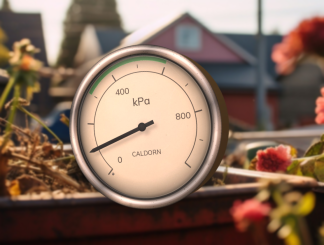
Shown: 100
